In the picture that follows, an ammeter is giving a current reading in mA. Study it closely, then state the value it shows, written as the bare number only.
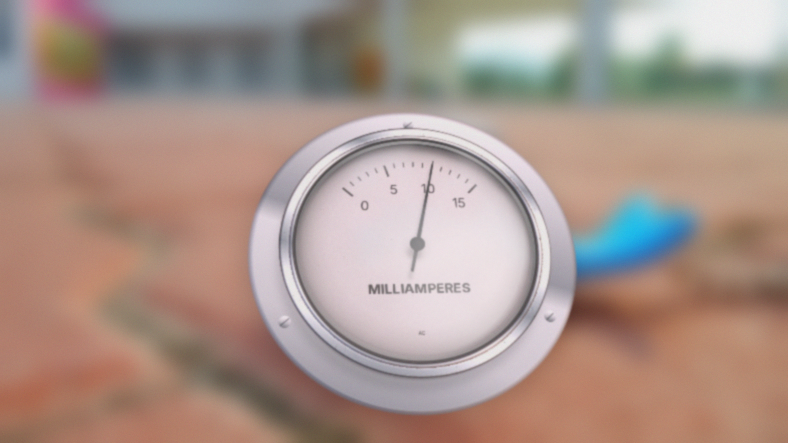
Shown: 10
